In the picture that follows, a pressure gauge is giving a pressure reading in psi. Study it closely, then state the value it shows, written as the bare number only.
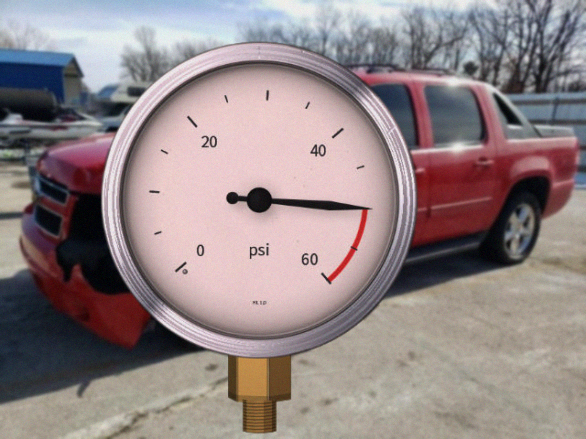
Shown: 50
